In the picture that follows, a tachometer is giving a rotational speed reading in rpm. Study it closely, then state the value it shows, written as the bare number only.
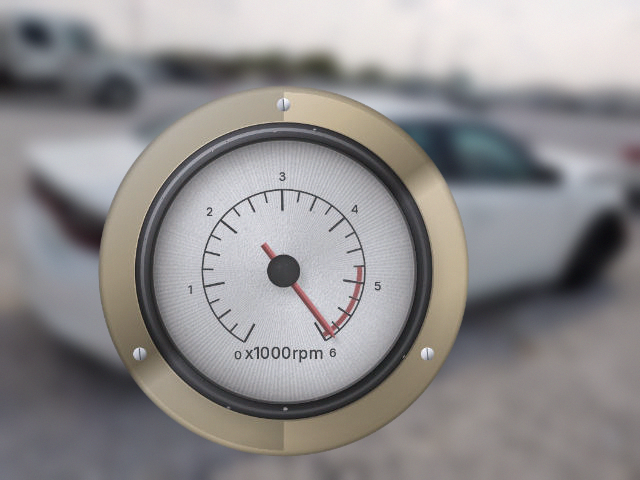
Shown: 5875
